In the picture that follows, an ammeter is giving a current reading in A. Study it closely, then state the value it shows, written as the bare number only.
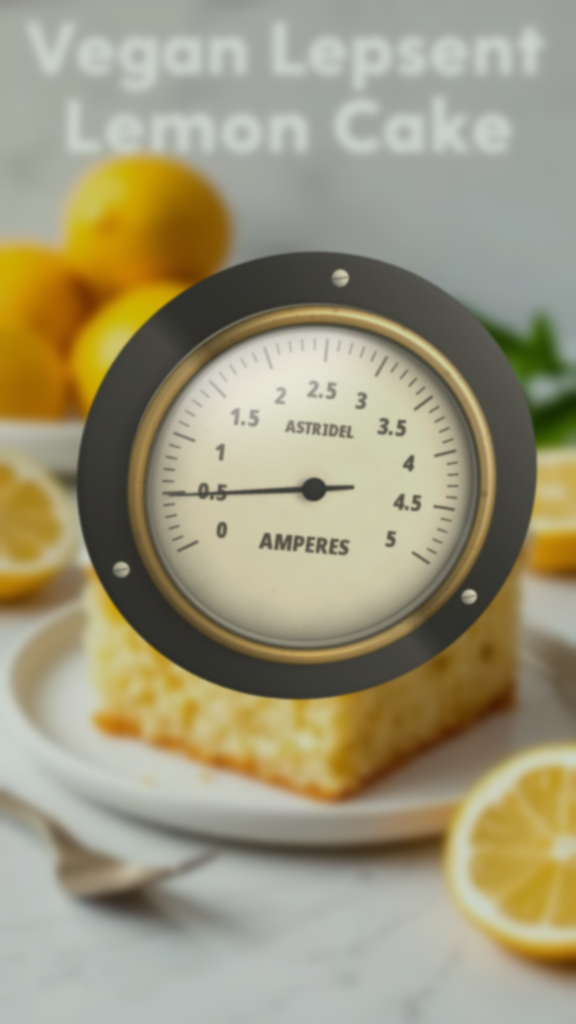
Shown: 0.5
